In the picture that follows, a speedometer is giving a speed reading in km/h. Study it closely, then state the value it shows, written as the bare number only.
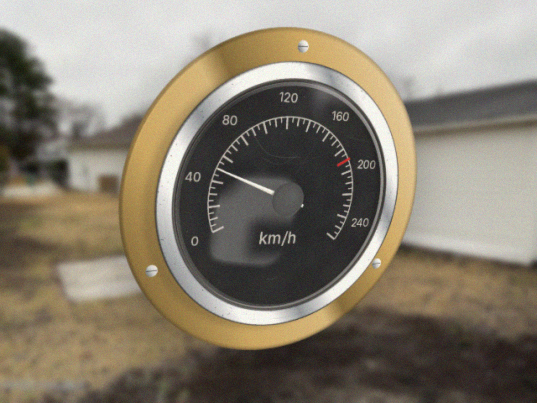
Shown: 50
